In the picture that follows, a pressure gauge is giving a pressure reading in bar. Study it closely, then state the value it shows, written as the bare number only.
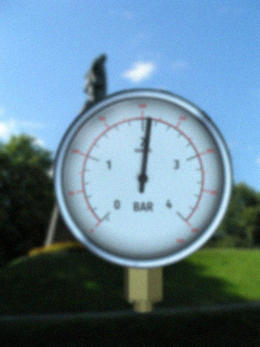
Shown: 2.1
